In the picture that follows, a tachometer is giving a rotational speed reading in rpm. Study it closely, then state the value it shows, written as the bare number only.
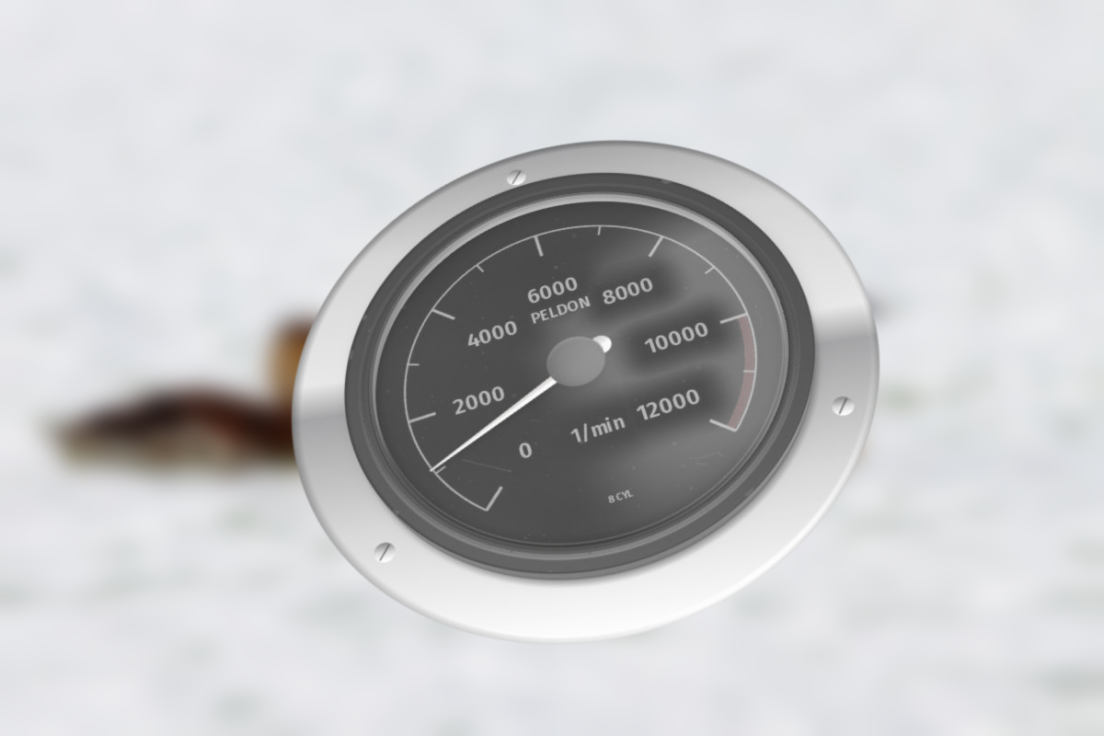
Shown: 1000
